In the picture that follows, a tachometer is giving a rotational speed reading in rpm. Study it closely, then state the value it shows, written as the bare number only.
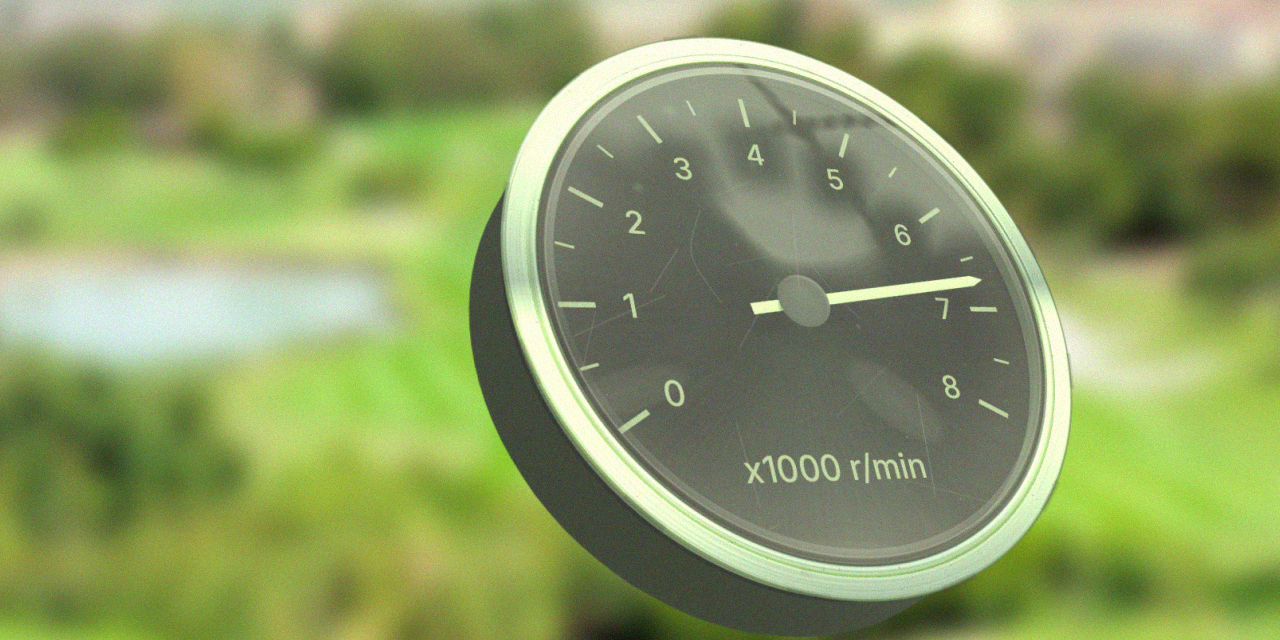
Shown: 6750
